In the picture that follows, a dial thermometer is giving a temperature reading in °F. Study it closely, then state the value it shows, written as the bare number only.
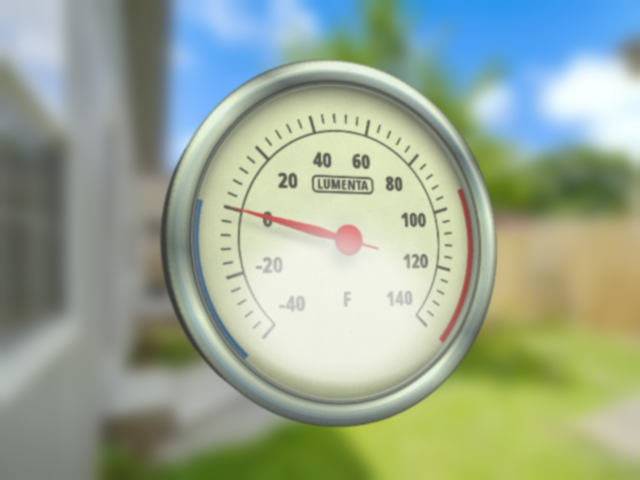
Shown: 0
